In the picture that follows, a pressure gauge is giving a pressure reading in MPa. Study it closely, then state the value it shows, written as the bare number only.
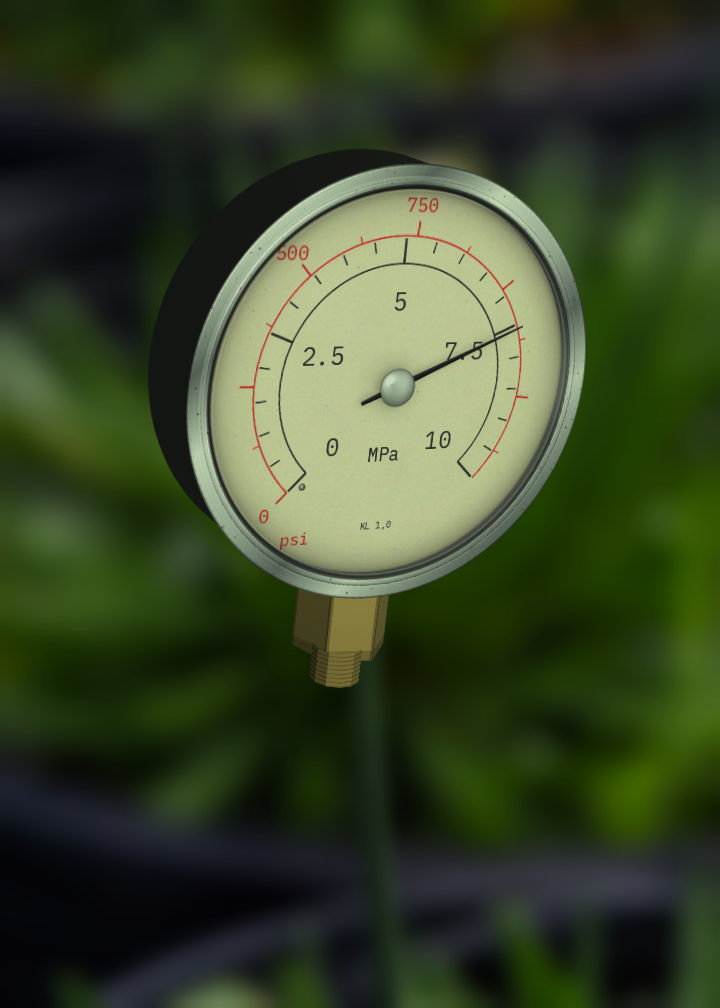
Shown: 7.5
